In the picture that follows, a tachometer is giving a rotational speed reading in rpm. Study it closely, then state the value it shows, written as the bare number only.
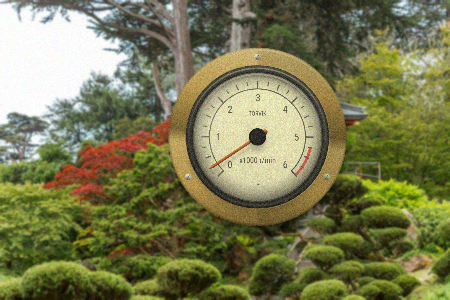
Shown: 250
